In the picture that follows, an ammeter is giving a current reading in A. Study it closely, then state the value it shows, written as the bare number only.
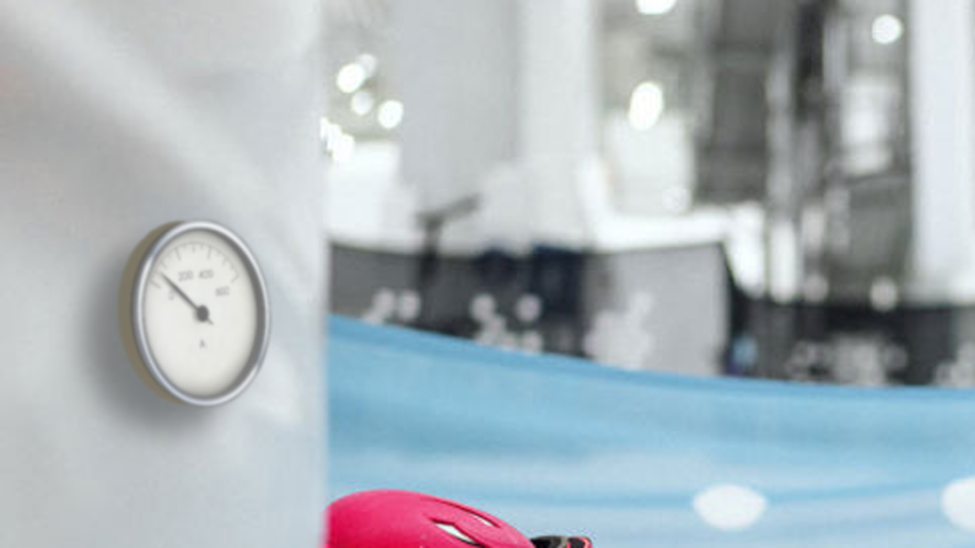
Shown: 50
